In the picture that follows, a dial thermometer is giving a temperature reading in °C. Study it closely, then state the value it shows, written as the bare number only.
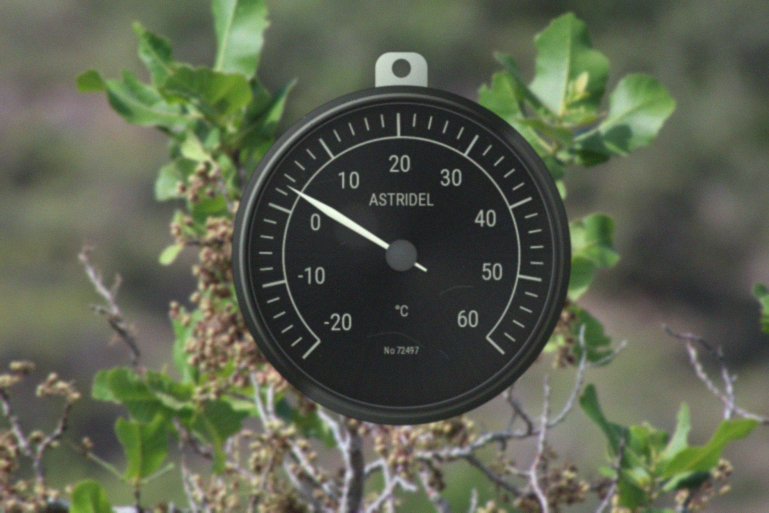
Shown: 3
